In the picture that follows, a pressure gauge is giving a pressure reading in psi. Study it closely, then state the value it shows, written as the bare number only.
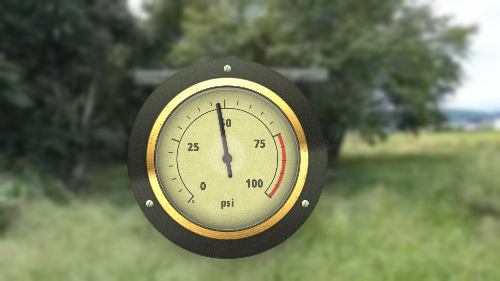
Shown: 47.5
